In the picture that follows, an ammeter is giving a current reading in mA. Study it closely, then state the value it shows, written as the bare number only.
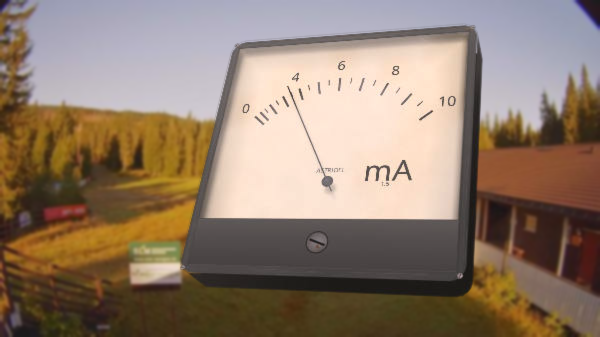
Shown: 3.5
